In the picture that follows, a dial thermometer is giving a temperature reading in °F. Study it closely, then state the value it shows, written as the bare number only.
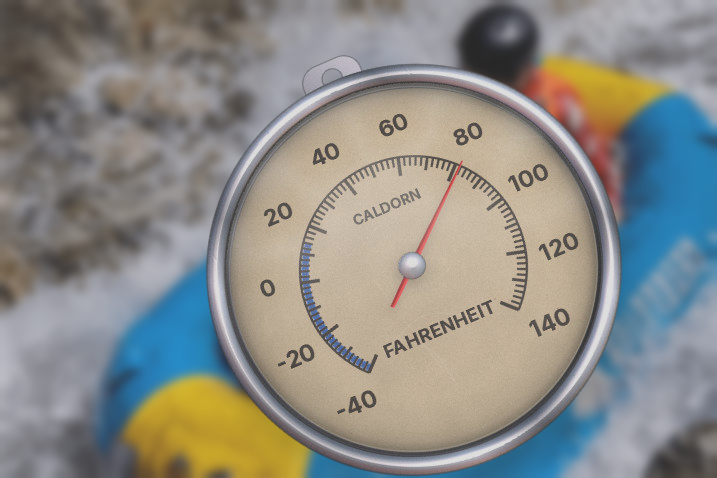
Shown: 82
